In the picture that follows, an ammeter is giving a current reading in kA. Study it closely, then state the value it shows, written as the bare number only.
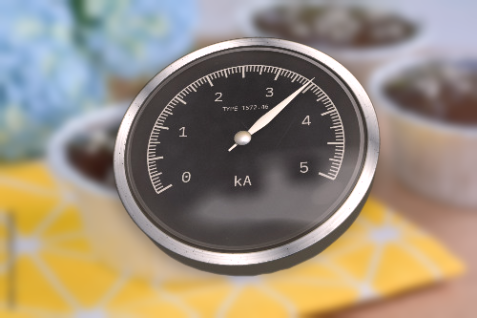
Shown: 3.5
